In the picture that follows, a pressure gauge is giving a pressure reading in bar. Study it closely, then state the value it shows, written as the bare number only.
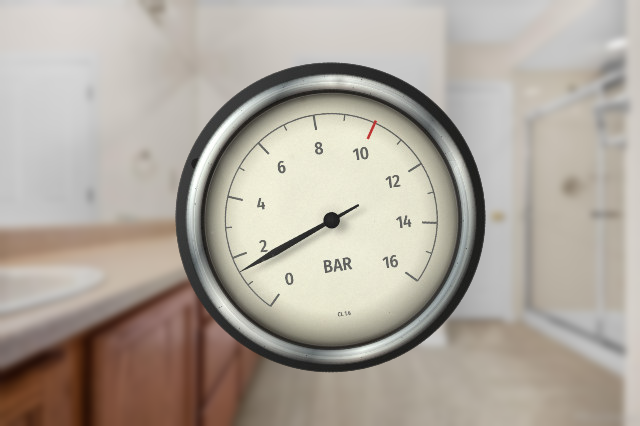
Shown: 1.5
